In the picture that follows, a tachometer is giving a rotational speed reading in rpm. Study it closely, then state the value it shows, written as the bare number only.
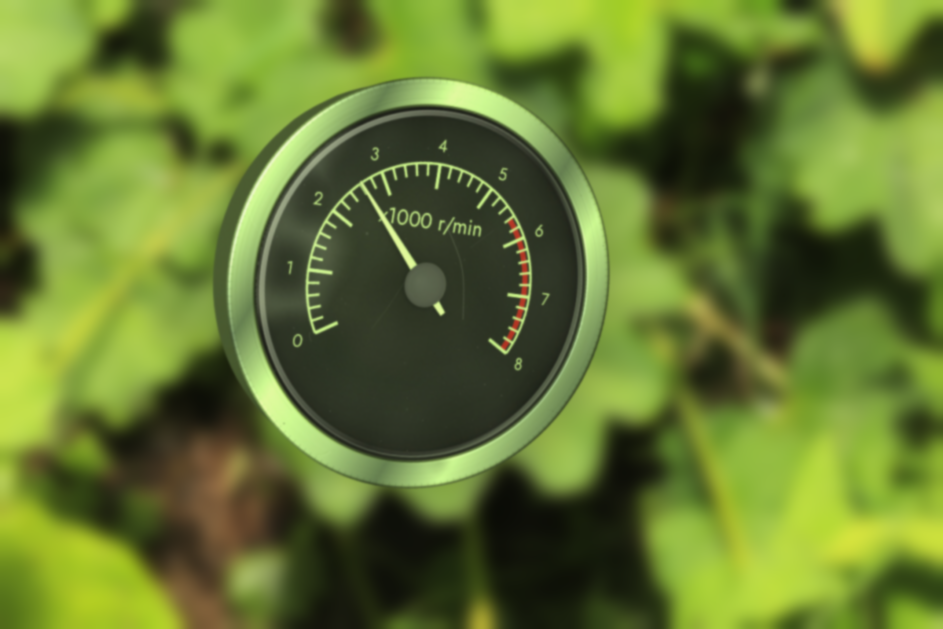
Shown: 2600
